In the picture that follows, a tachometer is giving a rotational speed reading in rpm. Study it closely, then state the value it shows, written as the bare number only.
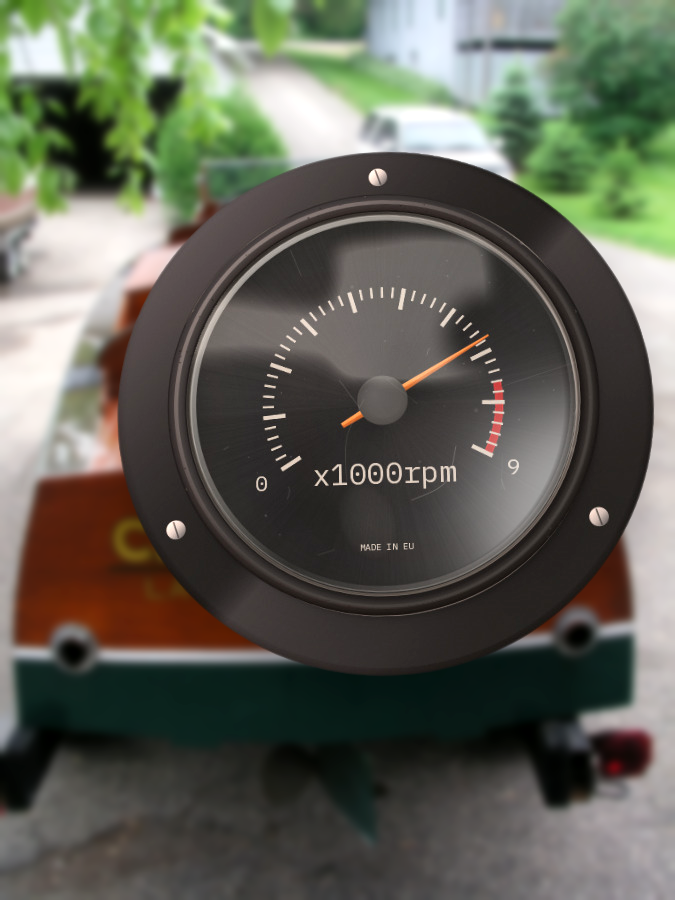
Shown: 6800
